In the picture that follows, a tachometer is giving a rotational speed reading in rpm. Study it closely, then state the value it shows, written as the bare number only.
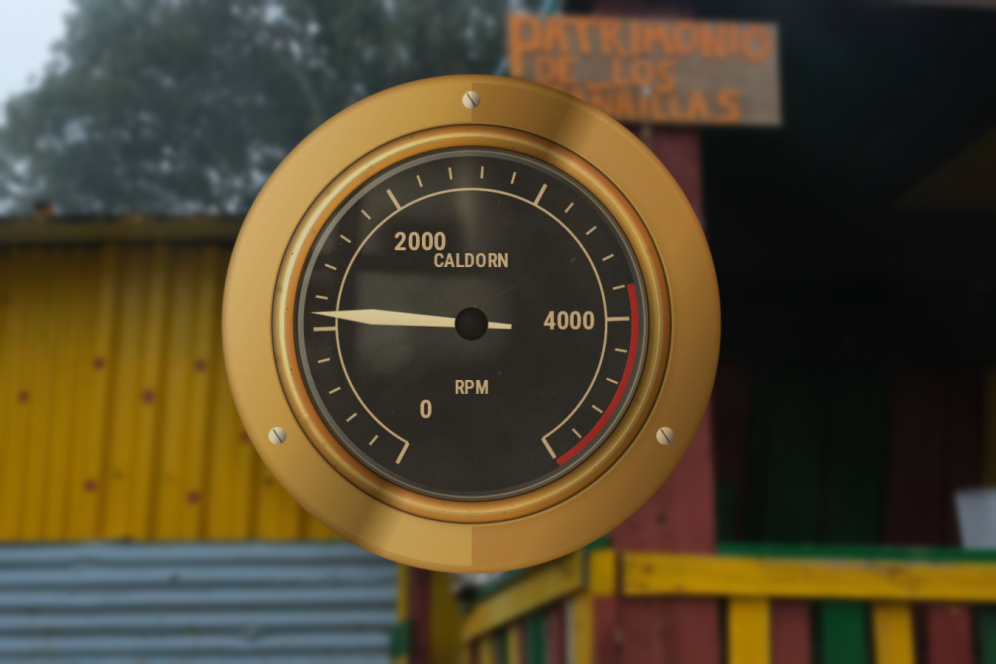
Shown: 1100
